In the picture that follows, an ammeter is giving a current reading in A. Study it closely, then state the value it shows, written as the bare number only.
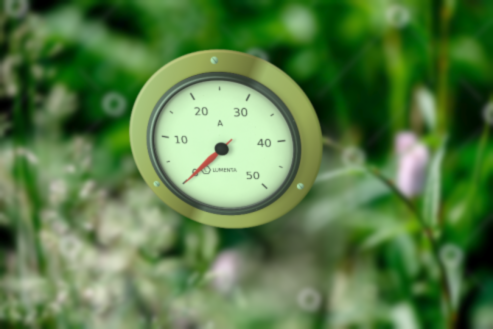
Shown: 0
